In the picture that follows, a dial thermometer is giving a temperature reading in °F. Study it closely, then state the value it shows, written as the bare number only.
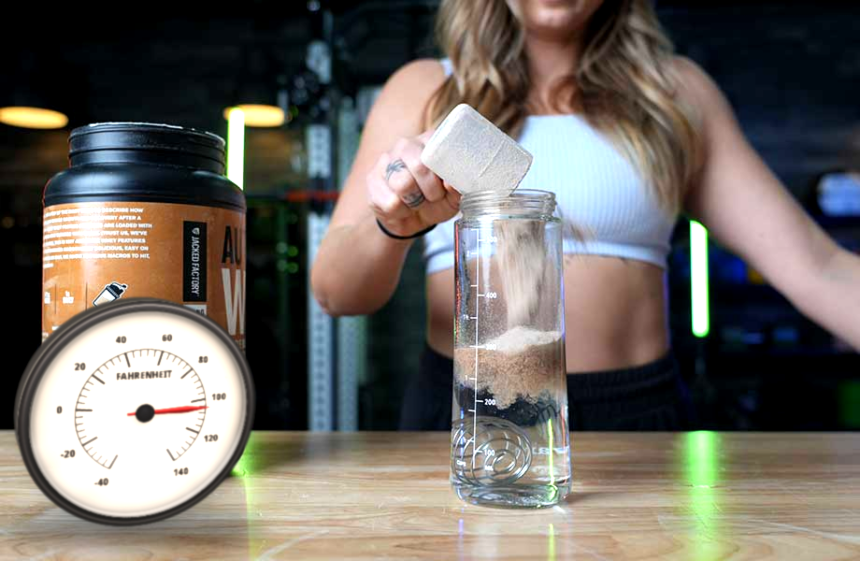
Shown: 104
